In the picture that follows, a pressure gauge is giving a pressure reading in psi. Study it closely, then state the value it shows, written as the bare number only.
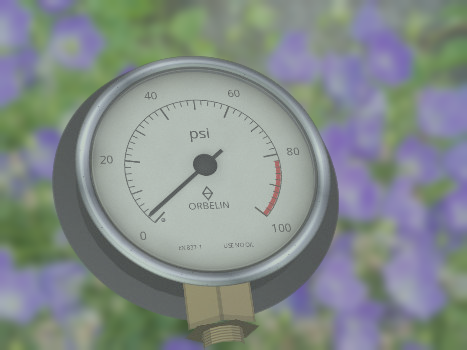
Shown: 2
